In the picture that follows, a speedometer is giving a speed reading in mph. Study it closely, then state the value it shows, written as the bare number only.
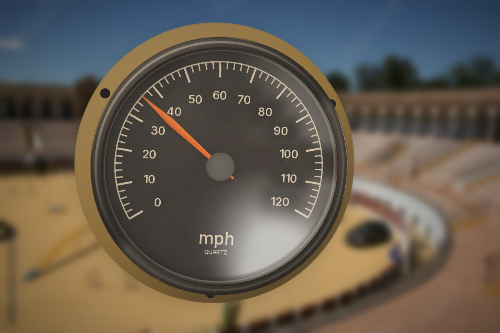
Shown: 36
